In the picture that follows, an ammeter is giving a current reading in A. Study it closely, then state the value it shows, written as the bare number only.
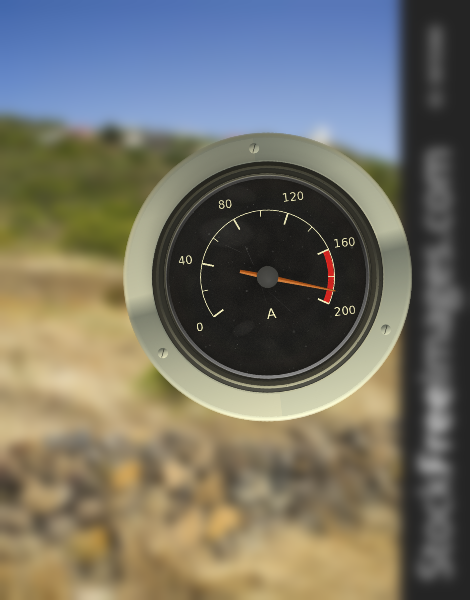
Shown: 190
